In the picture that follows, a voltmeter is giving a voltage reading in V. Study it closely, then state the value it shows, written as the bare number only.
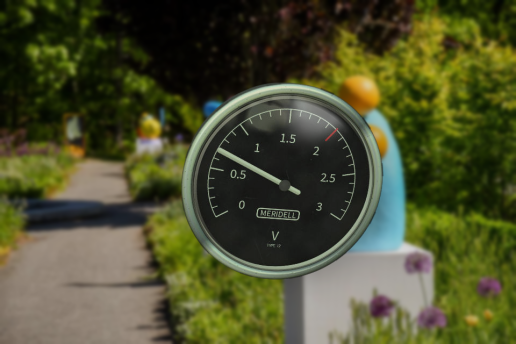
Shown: 0.7
